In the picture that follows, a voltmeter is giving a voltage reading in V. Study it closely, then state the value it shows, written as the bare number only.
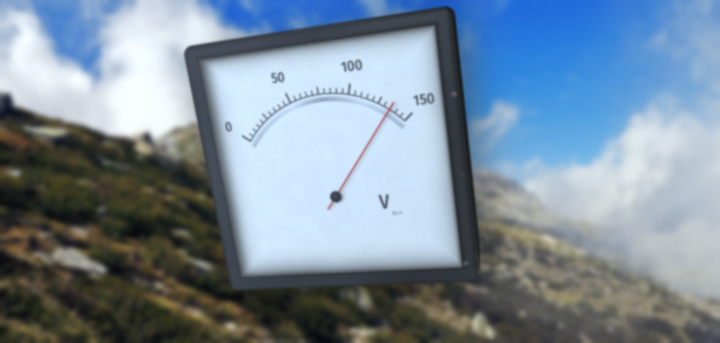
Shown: 135
